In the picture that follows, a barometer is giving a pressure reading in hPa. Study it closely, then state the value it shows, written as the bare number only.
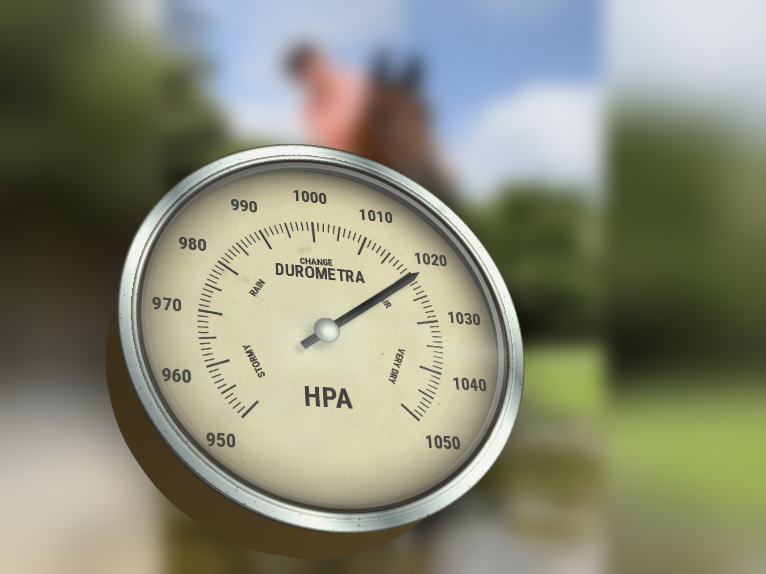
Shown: 1021
